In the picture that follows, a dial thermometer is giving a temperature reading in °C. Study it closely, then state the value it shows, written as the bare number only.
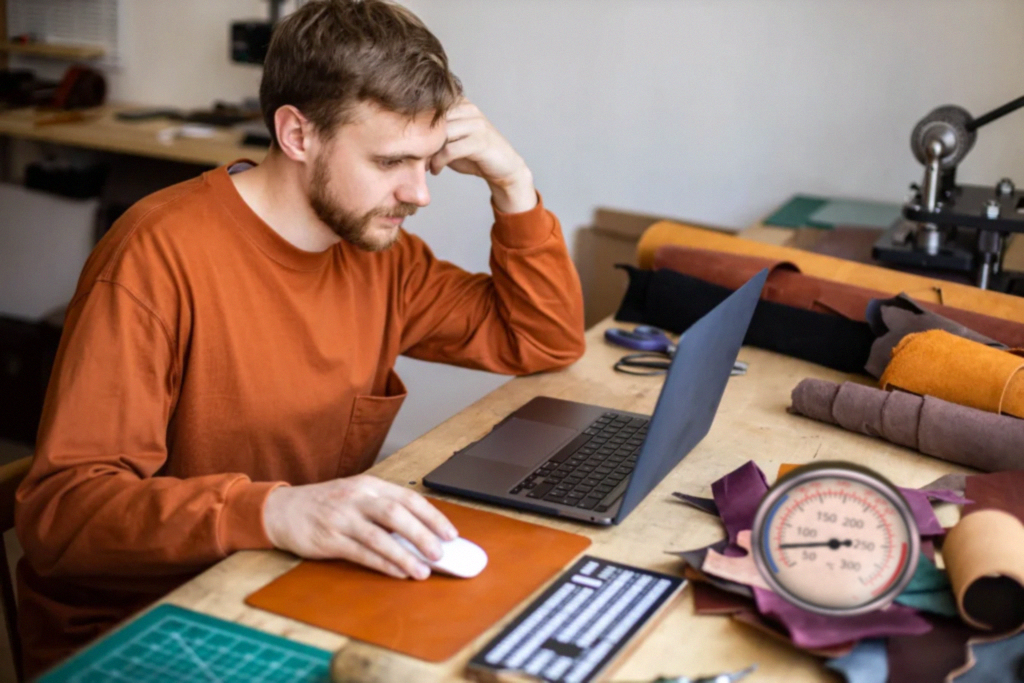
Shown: 75
